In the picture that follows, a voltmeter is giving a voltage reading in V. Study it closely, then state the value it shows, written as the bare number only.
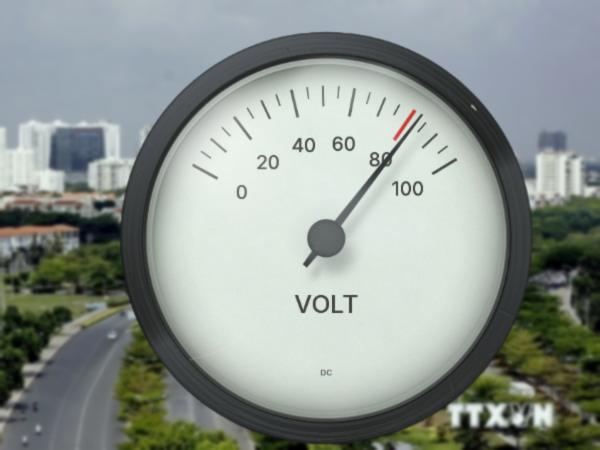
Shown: 82.5
